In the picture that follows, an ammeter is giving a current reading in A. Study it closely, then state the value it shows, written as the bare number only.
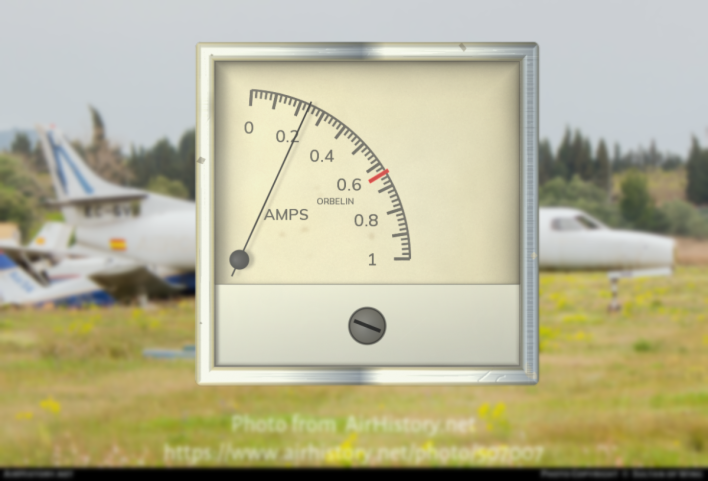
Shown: 0.24
